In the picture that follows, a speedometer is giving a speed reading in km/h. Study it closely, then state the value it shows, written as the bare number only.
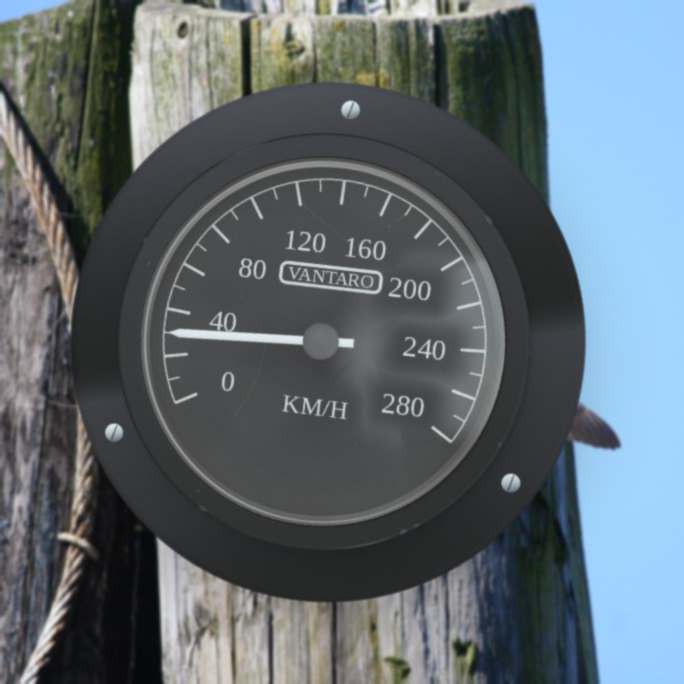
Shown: 30
